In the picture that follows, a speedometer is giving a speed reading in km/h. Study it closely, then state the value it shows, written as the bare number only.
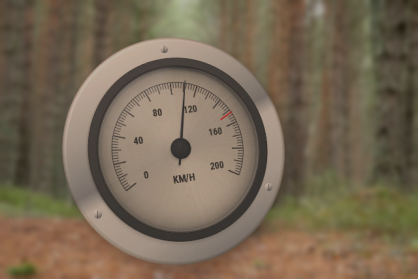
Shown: 110
